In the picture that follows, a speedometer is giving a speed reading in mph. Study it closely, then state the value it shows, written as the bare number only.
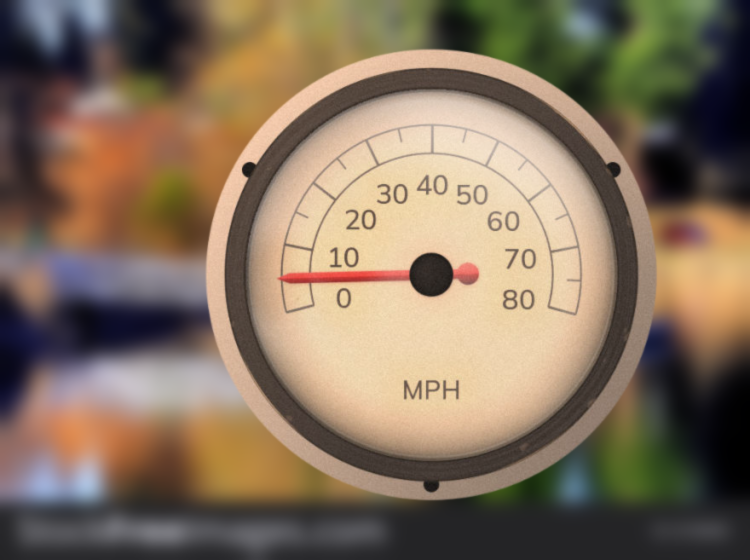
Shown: 5
